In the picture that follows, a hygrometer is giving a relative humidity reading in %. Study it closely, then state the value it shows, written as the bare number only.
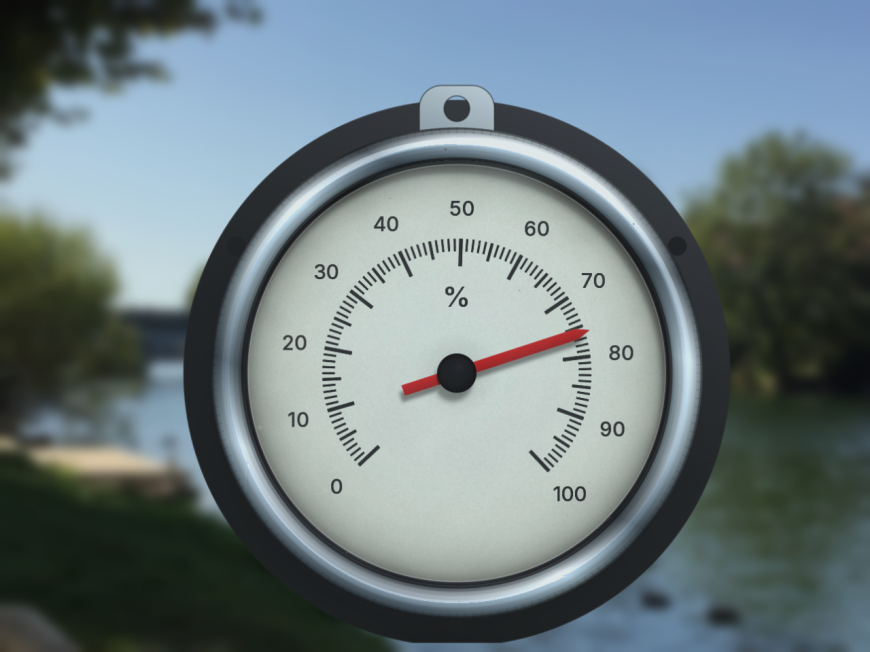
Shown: 76
